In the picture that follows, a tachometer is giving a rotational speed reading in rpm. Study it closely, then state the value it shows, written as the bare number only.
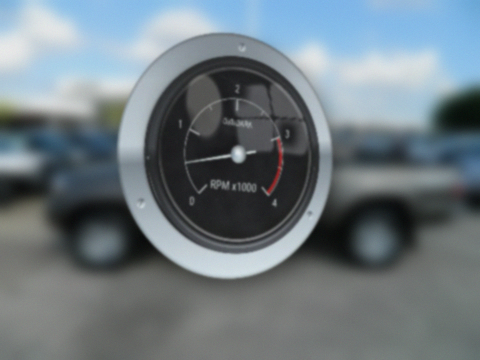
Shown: 500
